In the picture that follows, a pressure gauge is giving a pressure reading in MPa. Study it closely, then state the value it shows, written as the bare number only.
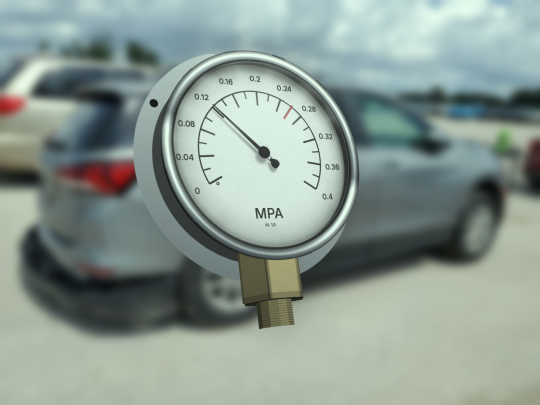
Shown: 0.12
